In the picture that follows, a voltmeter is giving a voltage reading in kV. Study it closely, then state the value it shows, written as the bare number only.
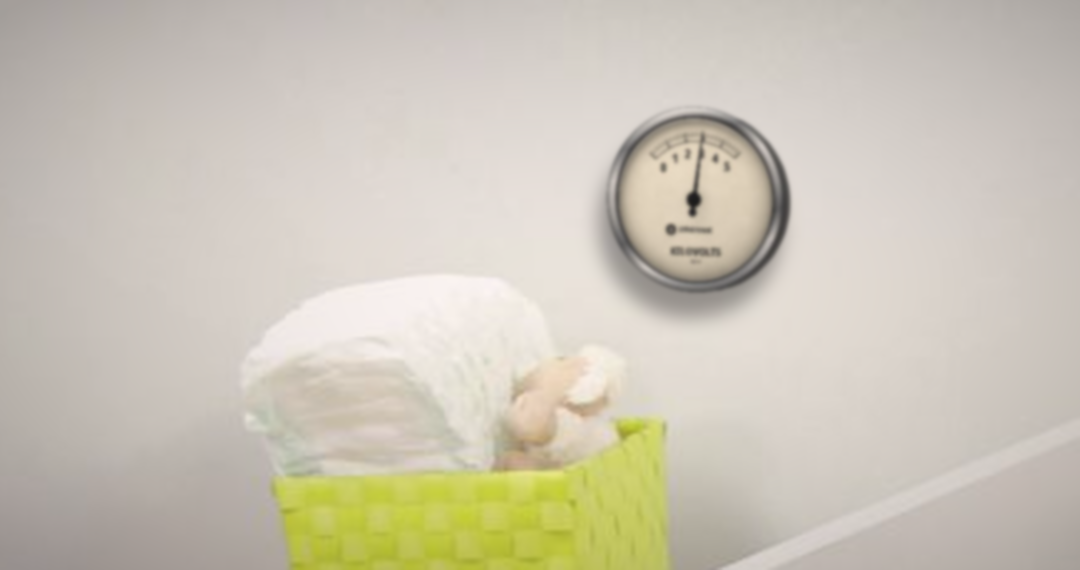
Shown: 3
